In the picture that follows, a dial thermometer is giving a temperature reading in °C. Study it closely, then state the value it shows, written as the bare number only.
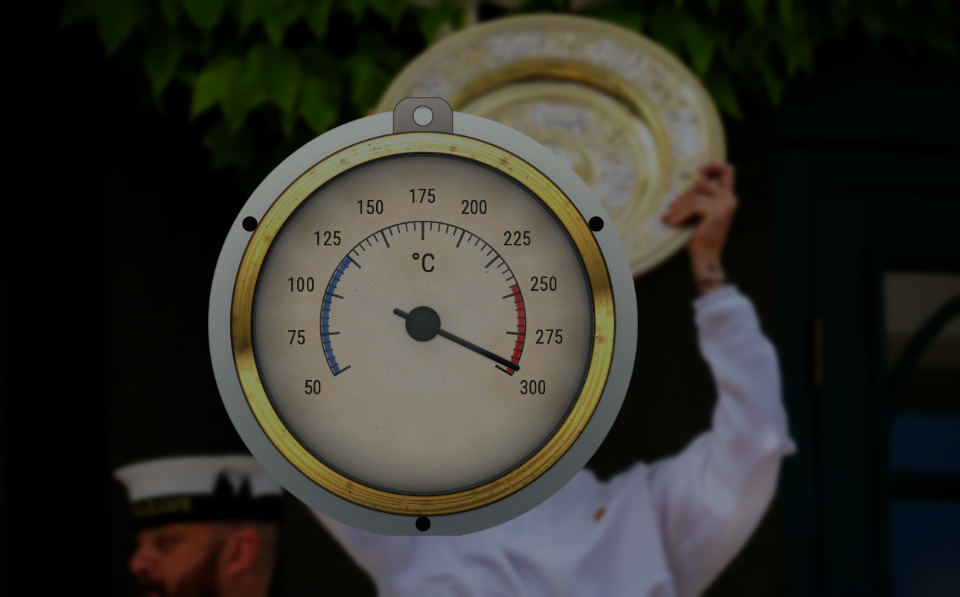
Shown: 295
